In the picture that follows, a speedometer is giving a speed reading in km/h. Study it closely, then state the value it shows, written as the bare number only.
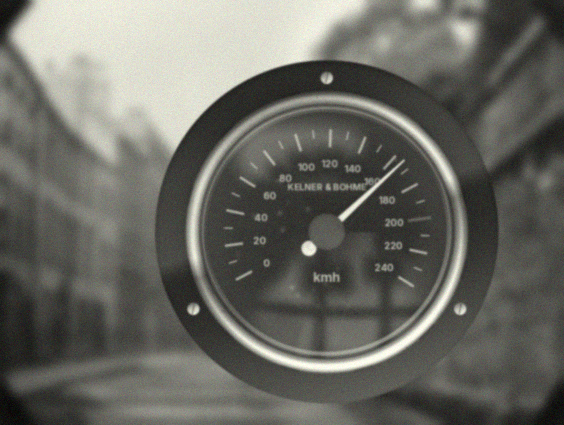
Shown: 165
